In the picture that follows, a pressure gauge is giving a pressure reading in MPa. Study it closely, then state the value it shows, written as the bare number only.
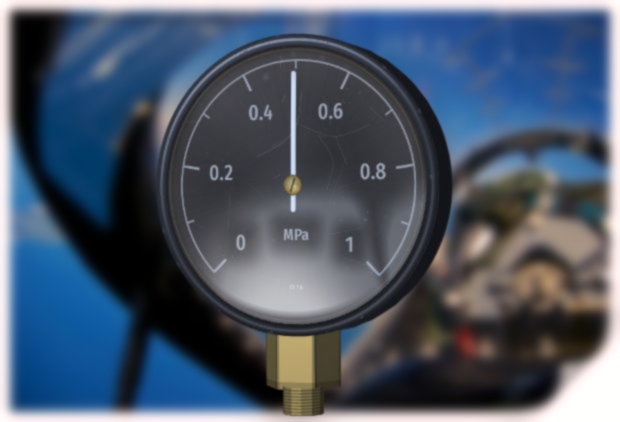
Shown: 0.5
